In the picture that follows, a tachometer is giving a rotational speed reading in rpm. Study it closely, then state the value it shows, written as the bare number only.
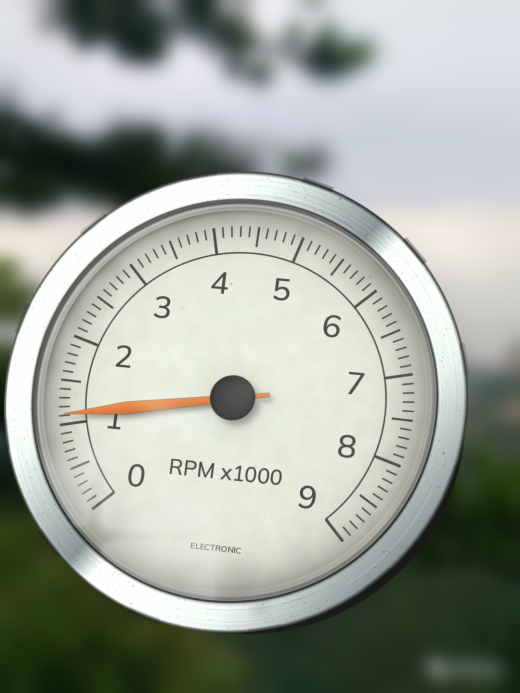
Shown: 1100
